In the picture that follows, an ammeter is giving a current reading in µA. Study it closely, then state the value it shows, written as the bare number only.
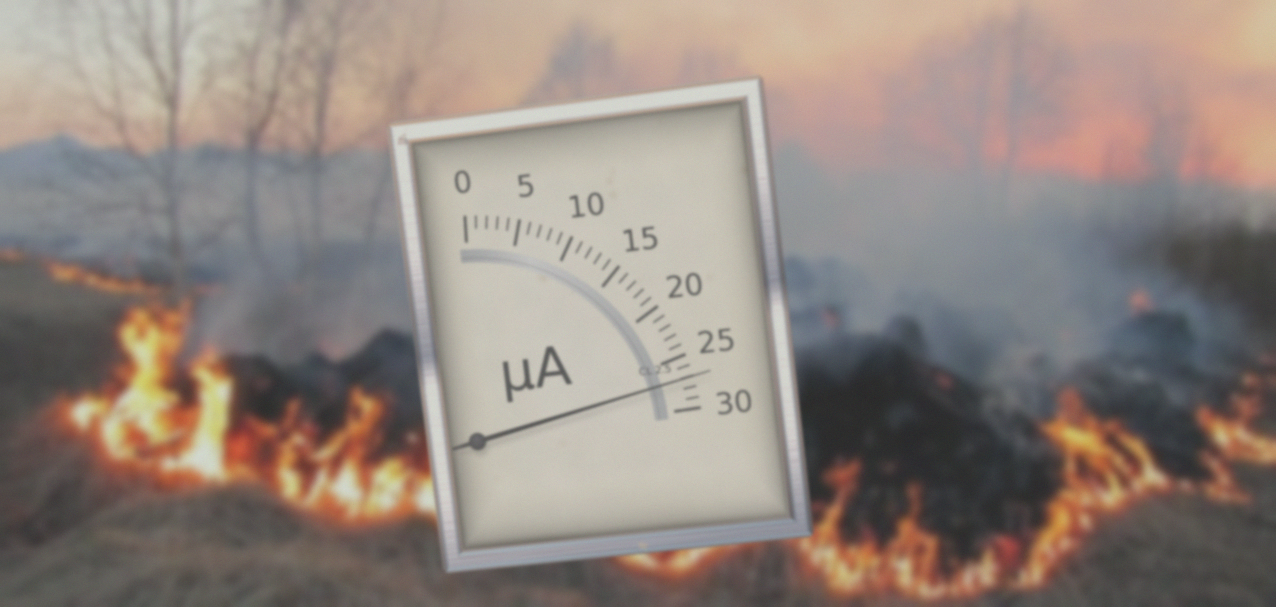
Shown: 27
